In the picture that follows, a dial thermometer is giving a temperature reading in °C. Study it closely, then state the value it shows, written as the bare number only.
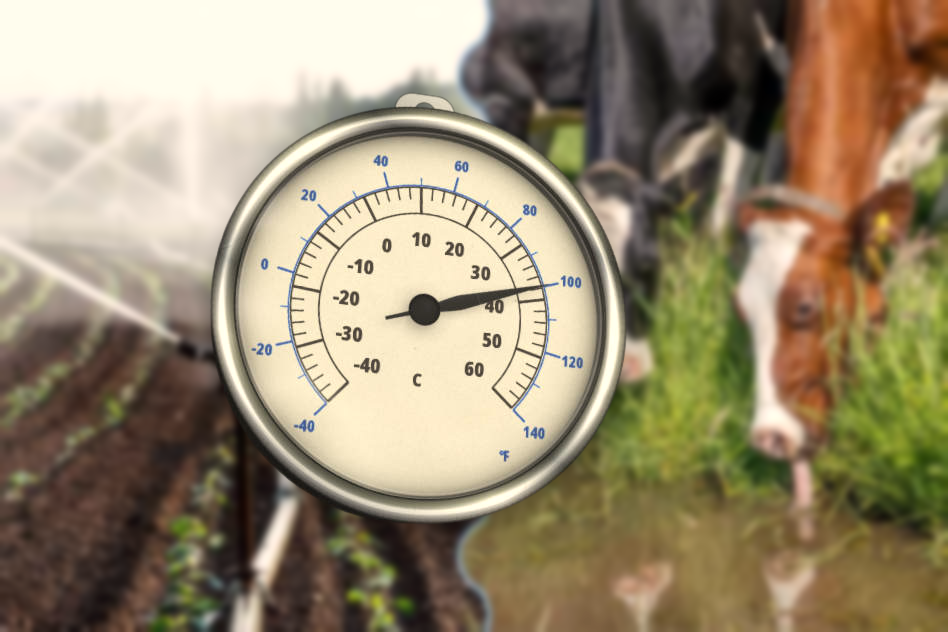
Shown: 38
